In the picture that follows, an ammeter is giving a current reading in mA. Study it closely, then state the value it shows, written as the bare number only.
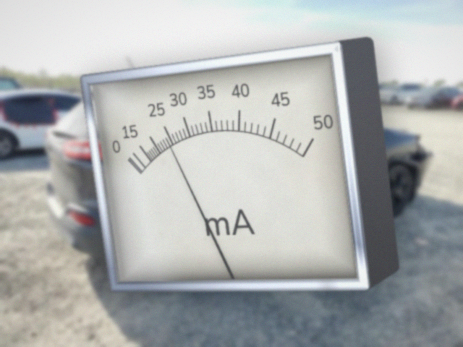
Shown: 25
